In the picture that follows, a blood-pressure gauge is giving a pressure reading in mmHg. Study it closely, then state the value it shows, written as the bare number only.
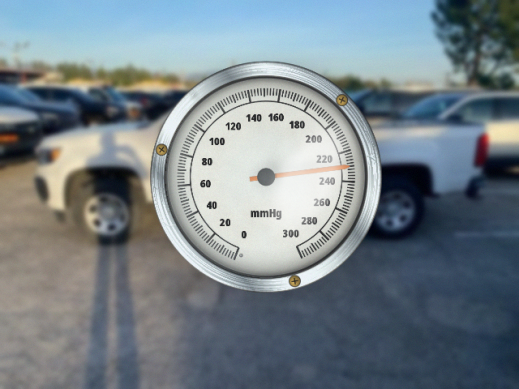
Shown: 230
